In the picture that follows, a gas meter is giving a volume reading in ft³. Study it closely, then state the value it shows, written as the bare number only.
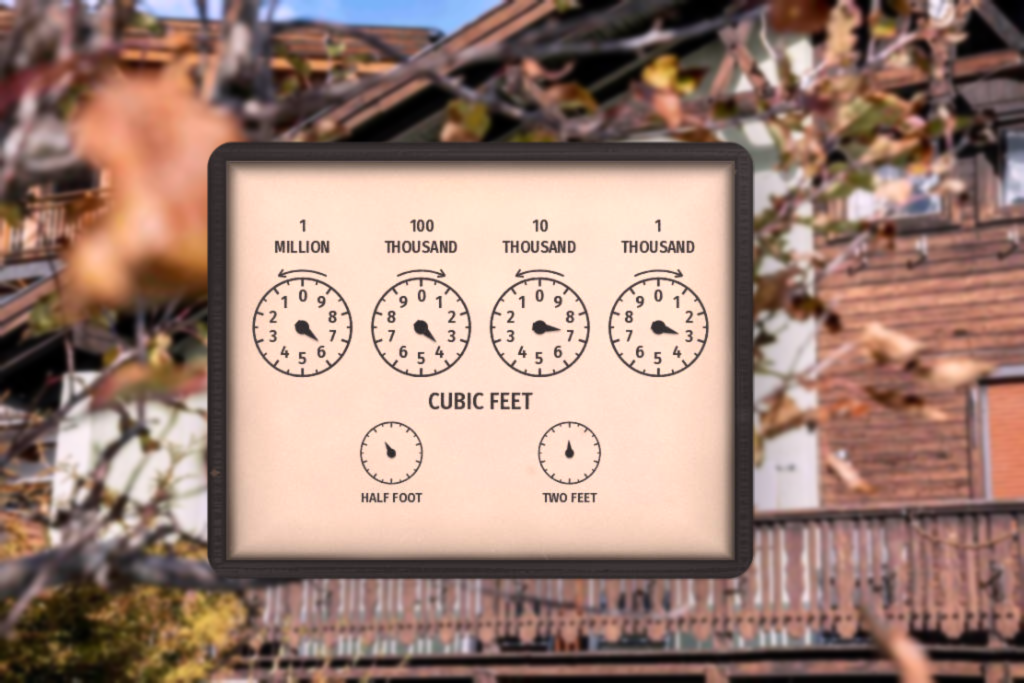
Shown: 637300
